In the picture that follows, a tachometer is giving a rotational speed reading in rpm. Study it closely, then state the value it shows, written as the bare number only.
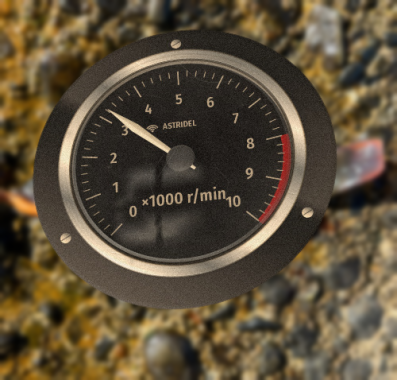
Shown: 3200
